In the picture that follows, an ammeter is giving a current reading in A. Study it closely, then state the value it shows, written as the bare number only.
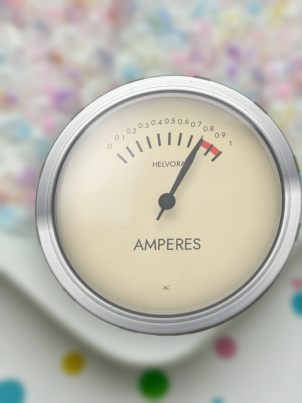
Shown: 0.8
